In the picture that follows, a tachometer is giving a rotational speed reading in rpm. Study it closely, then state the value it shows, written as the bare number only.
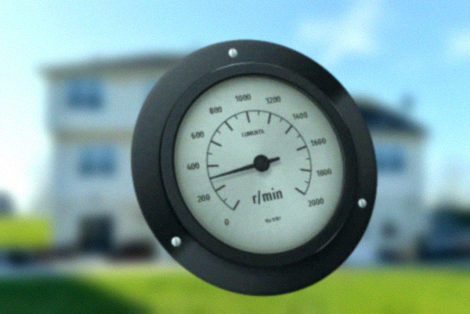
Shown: 300
